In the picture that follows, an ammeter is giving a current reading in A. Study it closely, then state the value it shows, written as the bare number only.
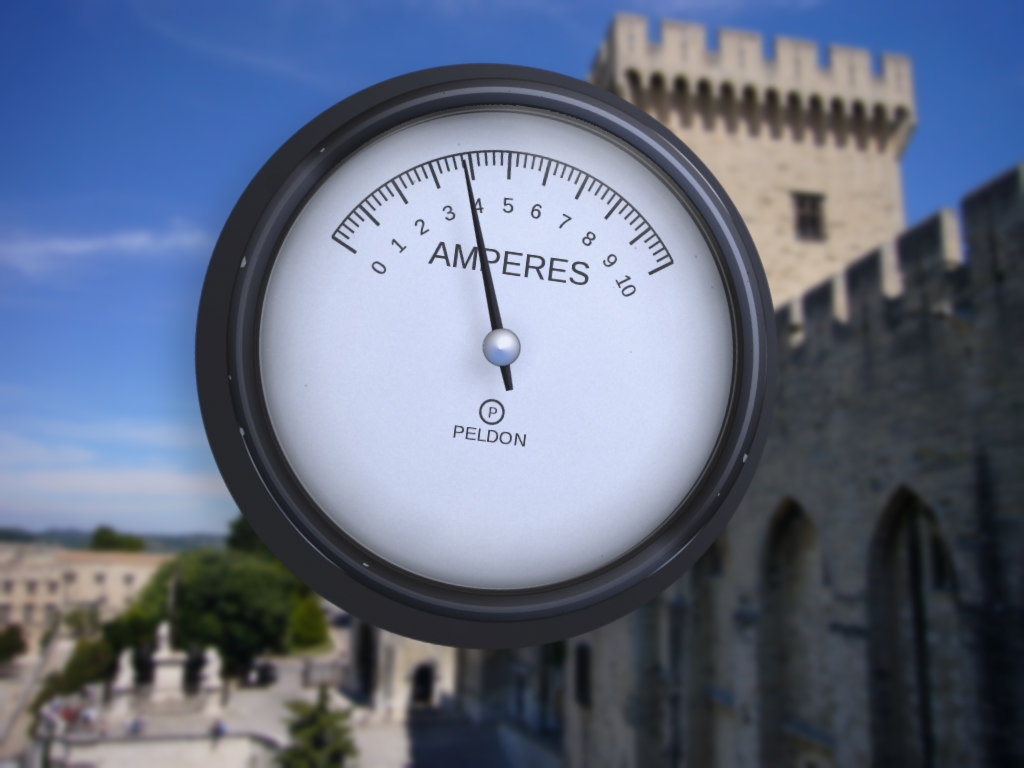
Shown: 3.8
